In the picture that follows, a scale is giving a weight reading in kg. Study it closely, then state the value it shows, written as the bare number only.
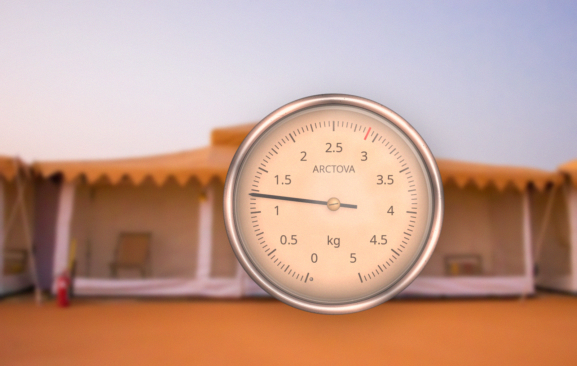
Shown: 1.2
